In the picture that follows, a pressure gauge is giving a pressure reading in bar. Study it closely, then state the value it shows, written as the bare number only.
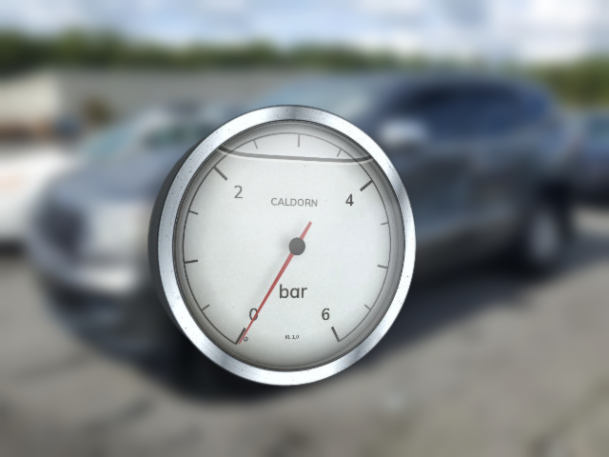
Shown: 0
